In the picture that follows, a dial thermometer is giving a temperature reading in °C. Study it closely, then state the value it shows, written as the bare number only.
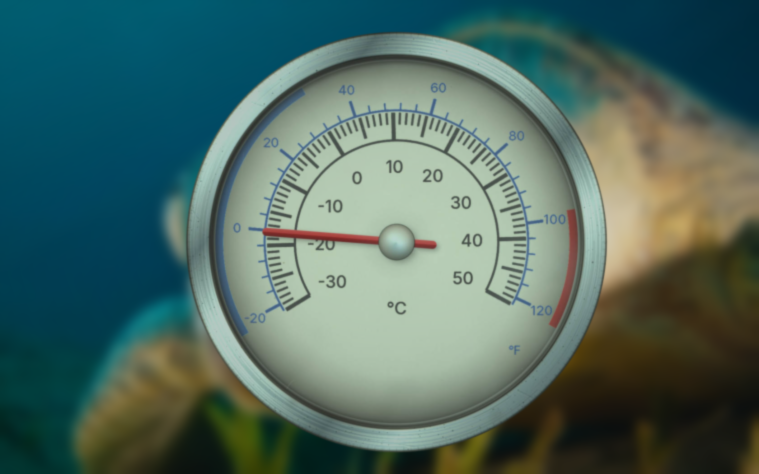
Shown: -18
